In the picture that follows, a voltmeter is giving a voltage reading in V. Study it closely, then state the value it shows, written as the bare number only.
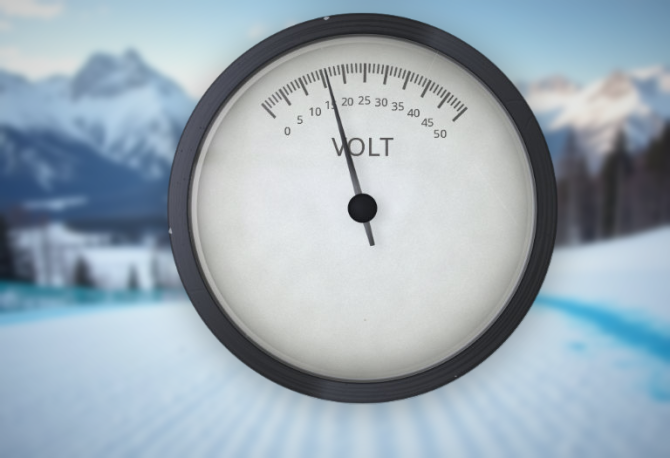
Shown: 16
